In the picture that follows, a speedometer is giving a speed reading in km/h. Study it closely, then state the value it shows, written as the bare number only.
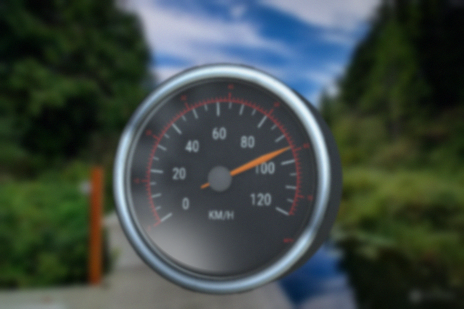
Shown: 95
